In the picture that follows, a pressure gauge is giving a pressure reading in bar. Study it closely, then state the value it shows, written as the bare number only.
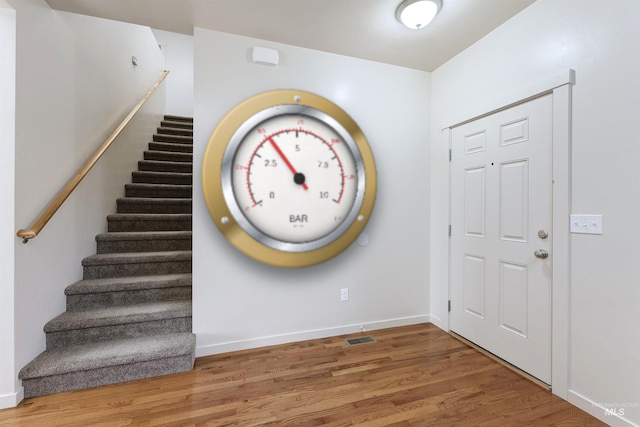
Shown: 3.5
